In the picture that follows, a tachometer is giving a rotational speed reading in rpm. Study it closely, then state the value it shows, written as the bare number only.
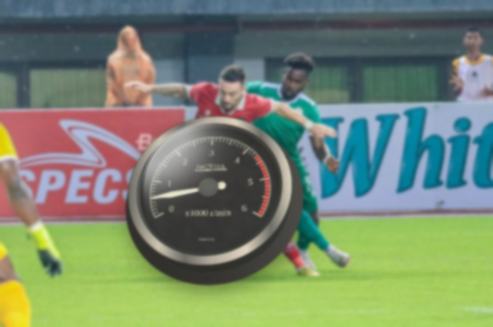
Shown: 500
